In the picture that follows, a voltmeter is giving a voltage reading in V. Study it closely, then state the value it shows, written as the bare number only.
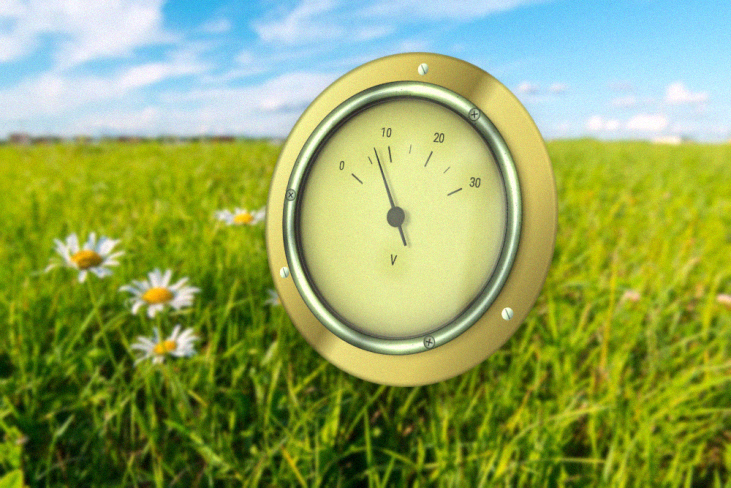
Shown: 7.5
